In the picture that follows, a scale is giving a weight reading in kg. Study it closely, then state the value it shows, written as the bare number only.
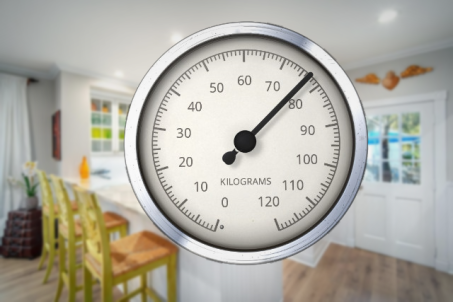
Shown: 77
